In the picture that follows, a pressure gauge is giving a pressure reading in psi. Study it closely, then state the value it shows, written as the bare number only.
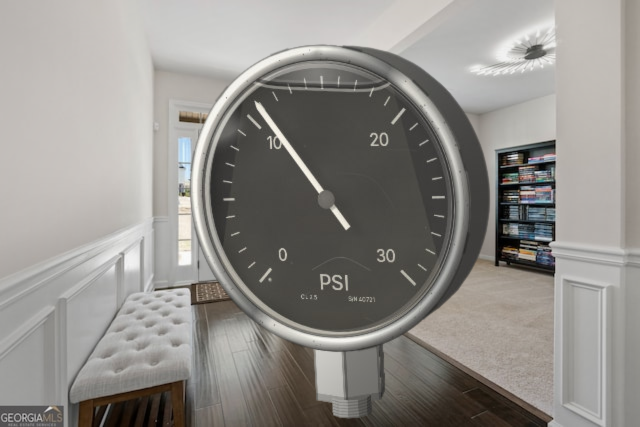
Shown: 11
